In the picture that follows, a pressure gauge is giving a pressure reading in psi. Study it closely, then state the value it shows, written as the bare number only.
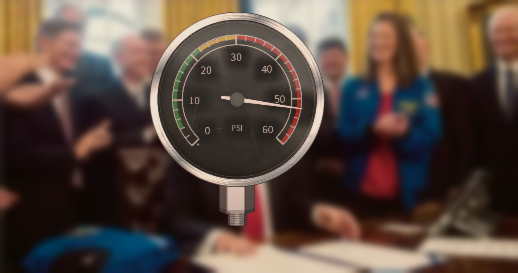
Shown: 52
